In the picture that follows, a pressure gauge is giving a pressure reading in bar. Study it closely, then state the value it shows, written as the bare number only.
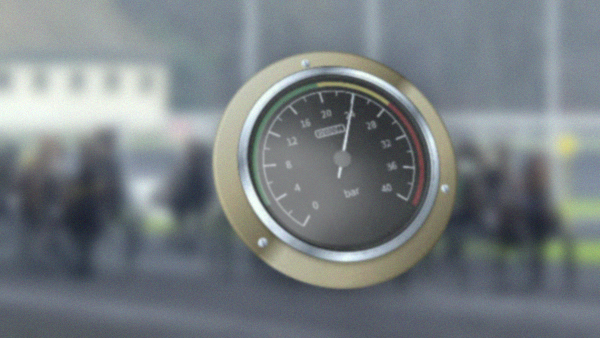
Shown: 24
